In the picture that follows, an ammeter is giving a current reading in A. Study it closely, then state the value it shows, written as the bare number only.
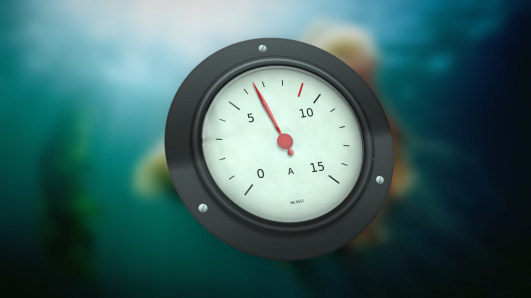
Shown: 6.5
